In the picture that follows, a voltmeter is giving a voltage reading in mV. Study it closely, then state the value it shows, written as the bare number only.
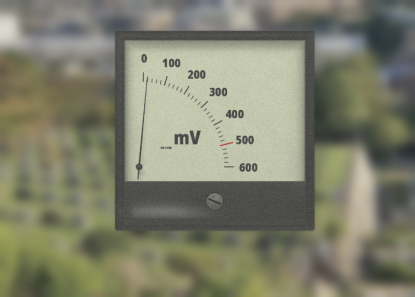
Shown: 20
